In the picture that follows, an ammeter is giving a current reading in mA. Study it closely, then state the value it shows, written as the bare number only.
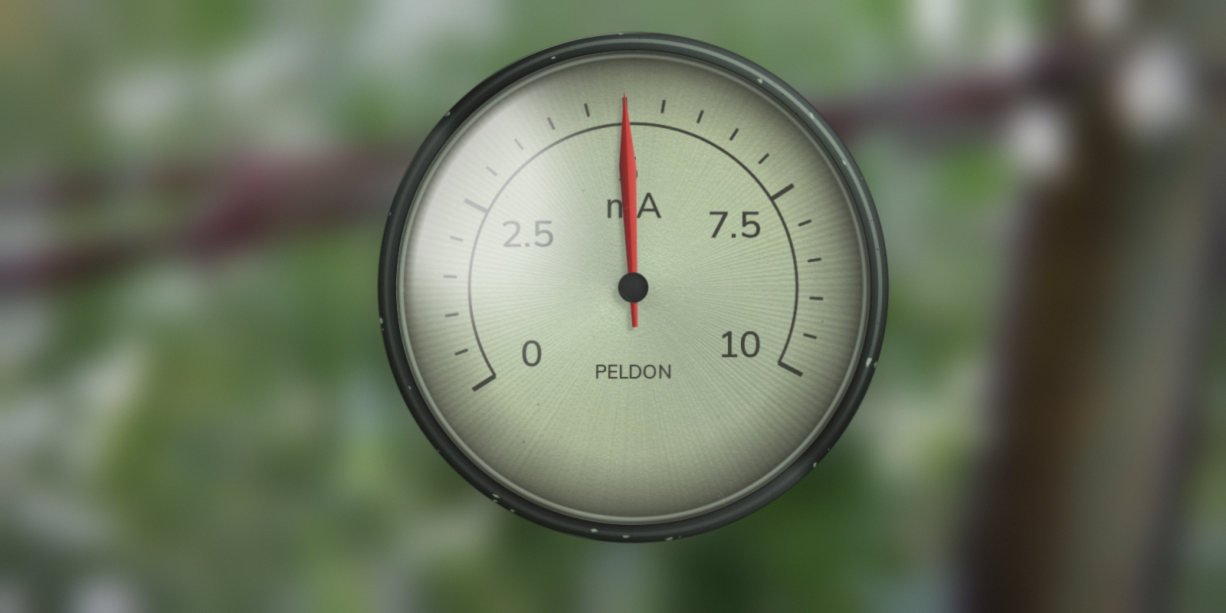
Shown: 5
